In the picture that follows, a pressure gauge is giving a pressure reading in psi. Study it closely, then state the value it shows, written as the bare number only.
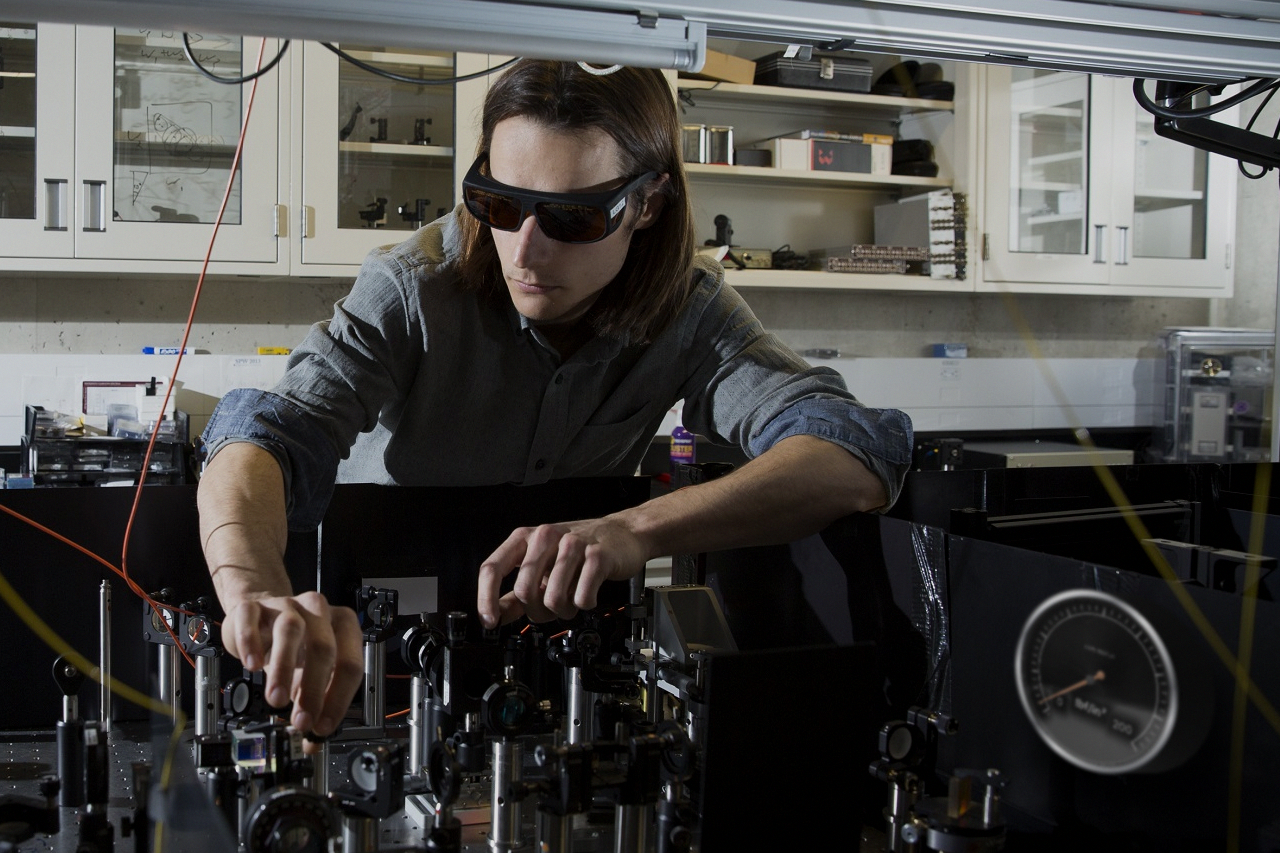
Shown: 5
